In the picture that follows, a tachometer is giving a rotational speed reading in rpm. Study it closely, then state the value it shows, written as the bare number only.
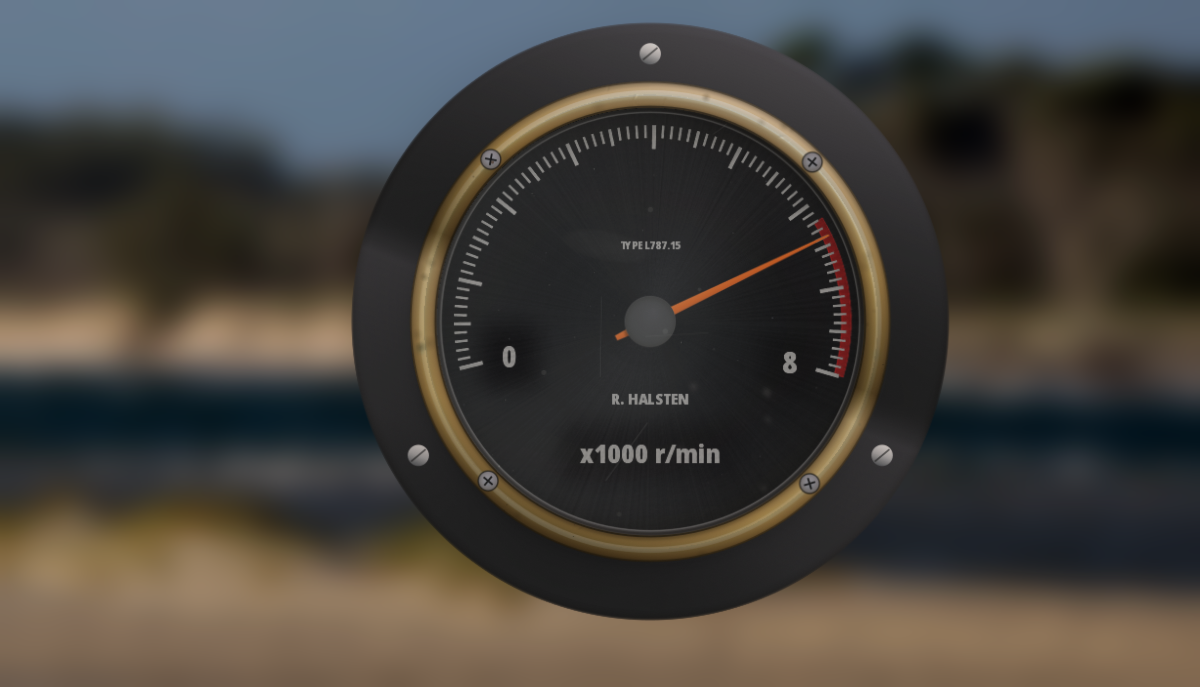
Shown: 6400
